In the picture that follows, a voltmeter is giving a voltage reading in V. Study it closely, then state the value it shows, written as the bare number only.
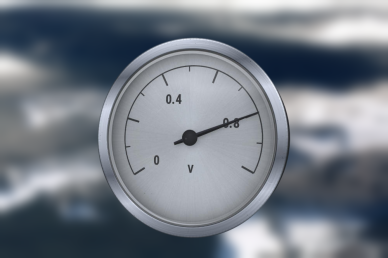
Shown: 0.8
